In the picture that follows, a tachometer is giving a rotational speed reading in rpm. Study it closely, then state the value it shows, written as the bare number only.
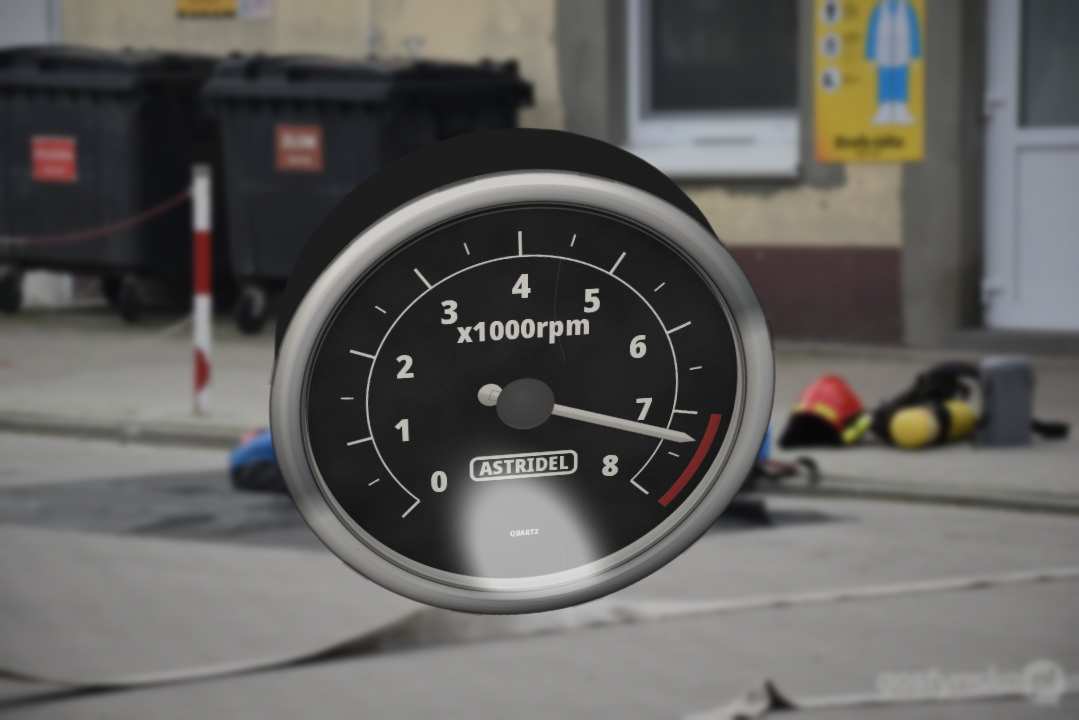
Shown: 7250
